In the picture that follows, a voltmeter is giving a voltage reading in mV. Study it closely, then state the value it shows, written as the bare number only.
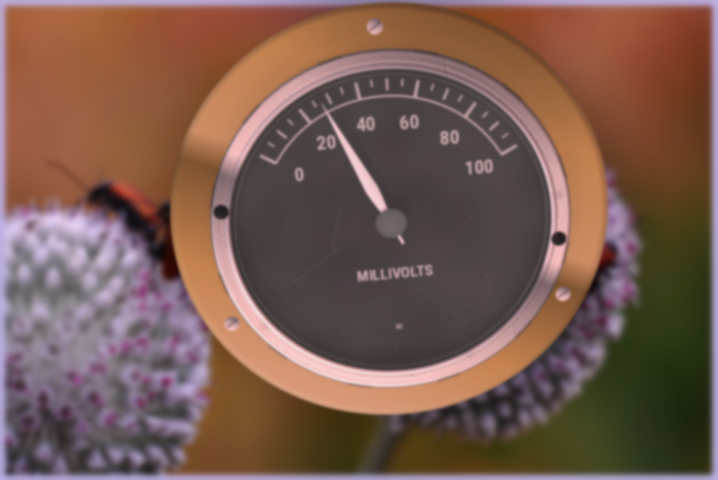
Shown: 27.5
